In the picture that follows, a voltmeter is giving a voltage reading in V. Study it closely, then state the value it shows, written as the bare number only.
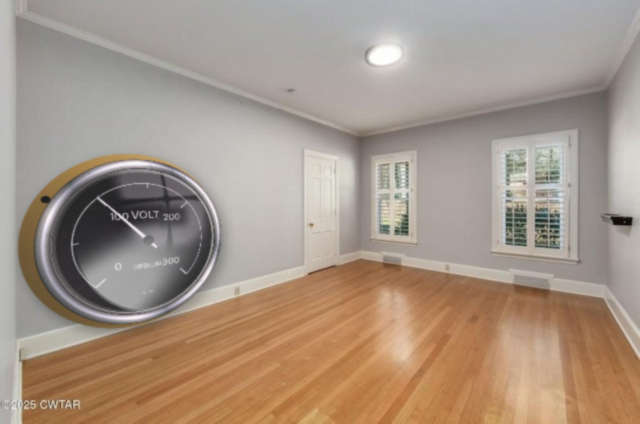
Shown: 100
